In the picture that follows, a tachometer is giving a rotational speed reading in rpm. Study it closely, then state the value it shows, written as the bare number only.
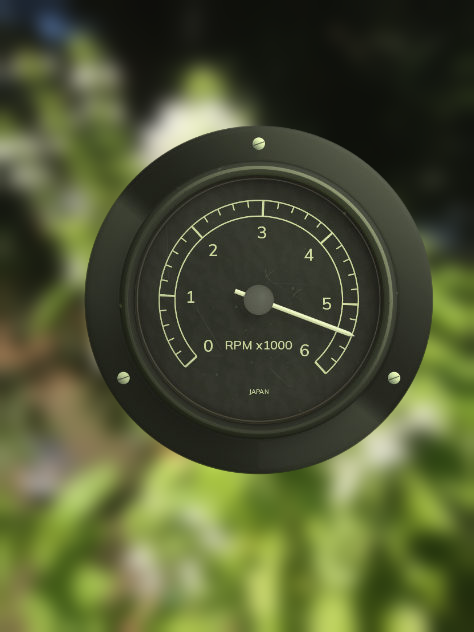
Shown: 5400
